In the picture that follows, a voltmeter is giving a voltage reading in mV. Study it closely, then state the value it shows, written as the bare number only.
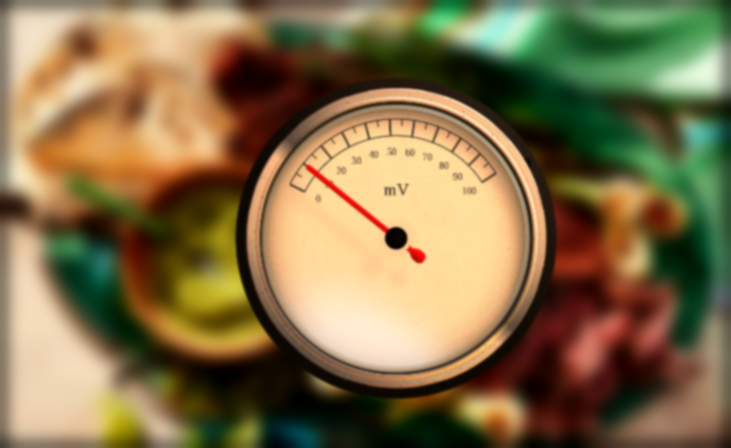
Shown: 10
